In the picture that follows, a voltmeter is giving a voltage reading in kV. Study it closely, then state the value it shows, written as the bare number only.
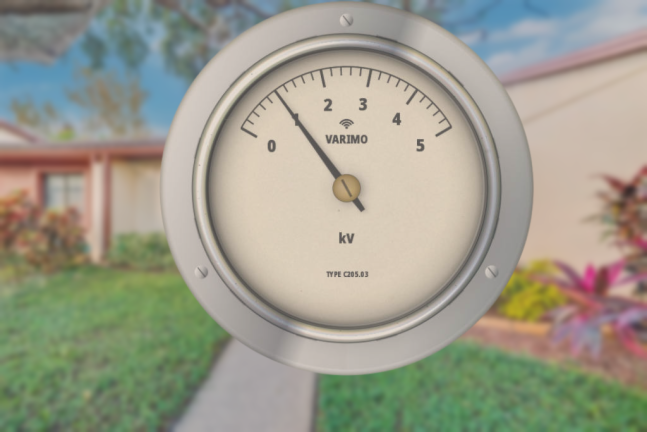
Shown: 1
